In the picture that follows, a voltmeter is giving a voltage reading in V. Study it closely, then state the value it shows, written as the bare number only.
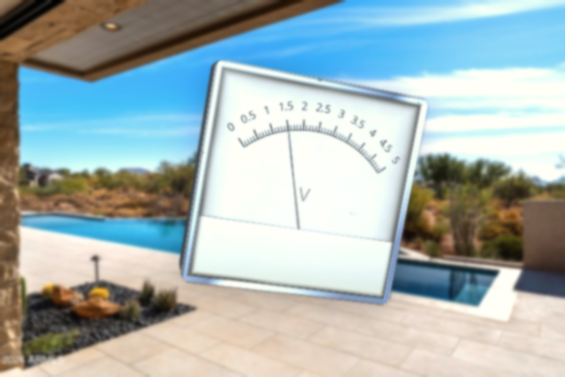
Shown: 1.5
